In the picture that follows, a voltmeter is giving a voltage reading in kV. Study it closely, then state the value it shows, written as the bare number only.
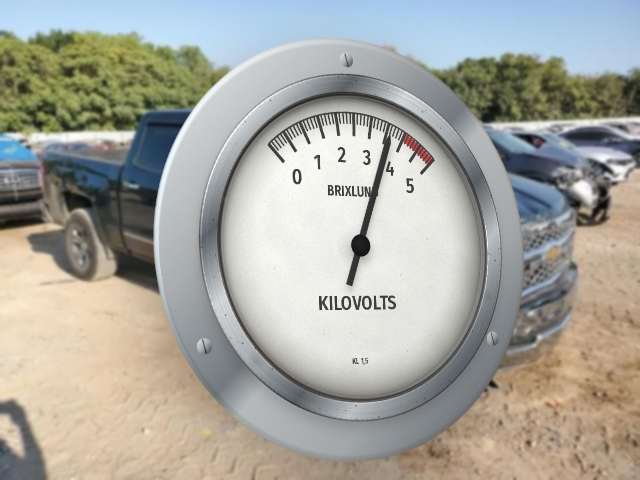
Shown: 3.5
